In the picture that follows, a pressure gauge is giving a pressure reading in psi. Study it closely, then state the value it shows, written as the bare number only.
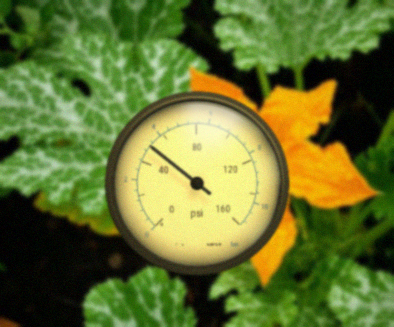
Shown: 50
